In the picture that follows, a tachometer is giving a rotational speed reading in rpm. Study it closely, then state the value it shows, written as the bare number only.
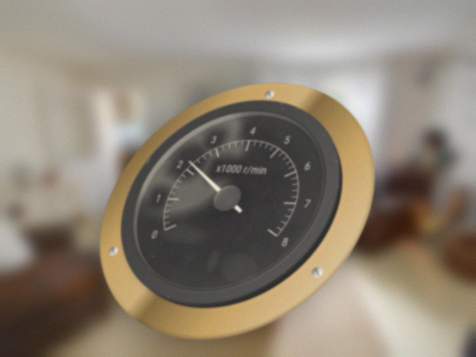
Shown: 2200
